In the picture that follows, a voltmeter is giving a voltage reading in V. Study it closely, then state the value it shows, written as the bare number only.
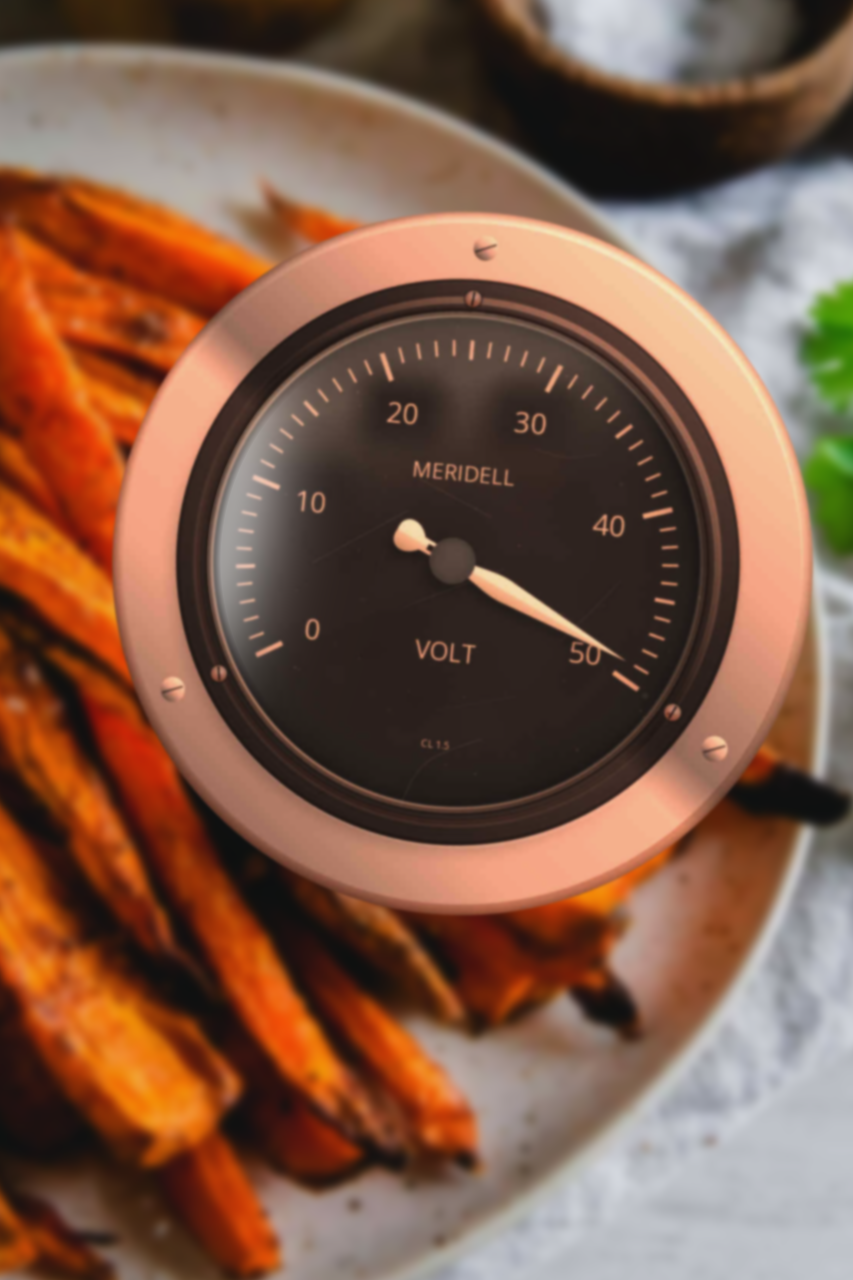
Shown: 49
